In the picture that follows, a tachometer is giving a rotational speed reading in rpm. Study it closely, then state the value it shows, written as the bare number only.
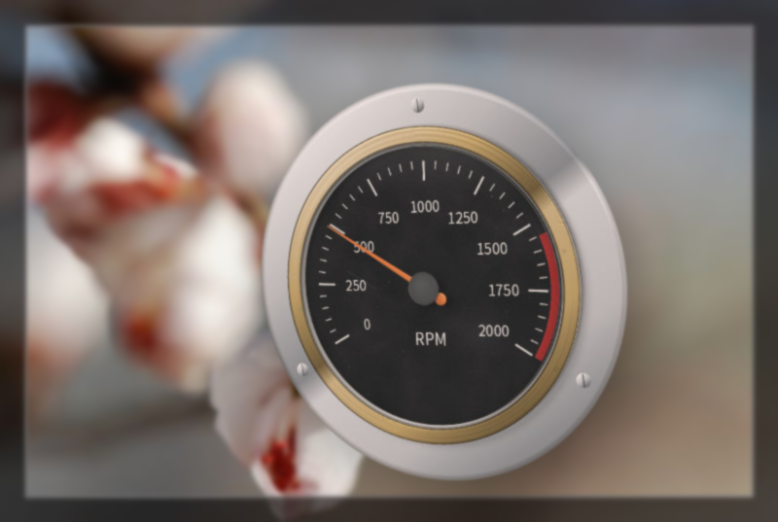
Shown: 500
